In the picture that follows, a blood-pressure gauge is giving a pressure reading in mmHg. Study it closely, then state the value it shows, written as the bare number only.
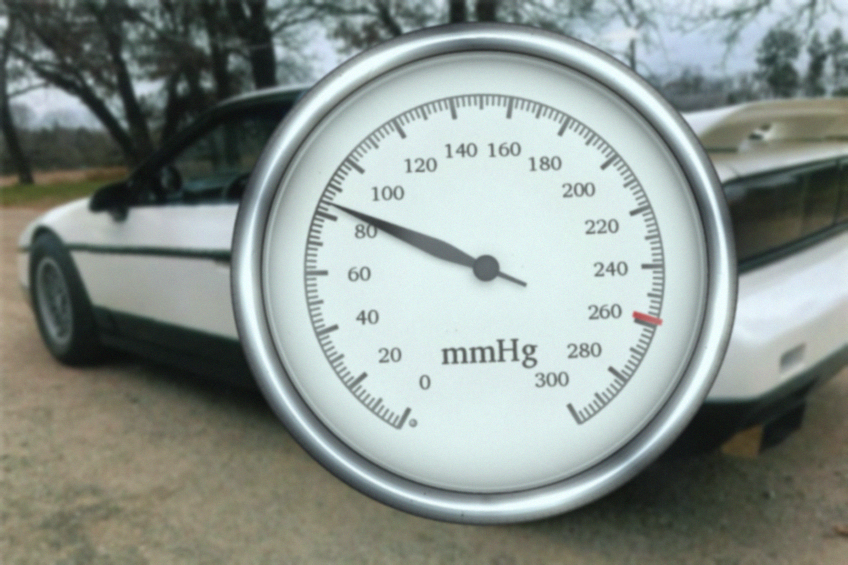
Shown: 84
